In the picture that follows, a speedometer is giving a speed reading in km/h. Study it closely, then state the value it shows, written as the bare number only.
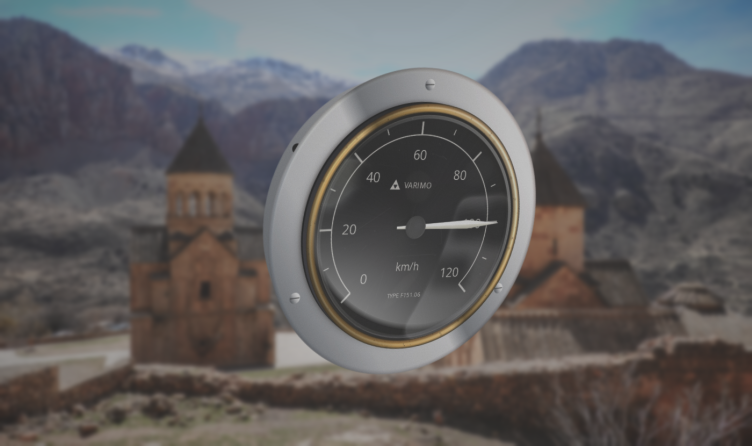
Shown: 100
